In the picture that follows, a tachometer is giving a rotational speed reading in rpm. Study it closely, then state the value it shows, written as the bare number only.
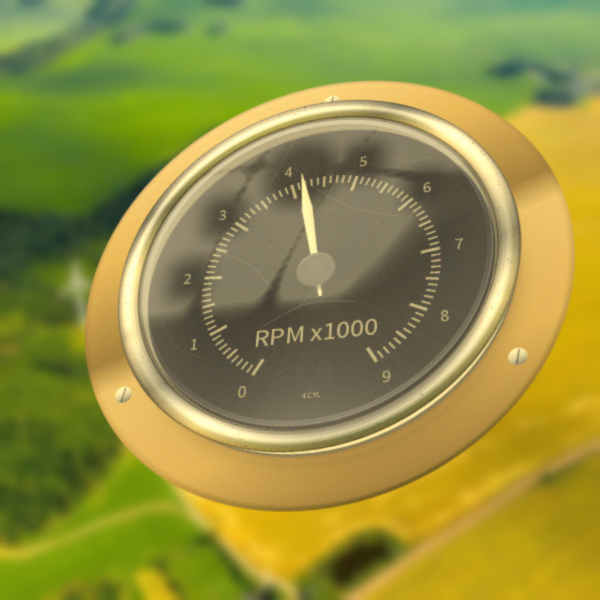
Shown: 4200
